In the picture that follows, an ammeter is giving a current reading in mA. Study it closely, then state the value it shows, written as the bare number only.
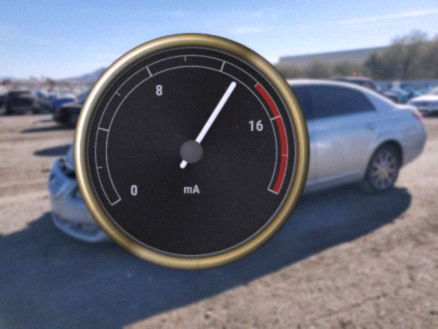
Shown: 13
